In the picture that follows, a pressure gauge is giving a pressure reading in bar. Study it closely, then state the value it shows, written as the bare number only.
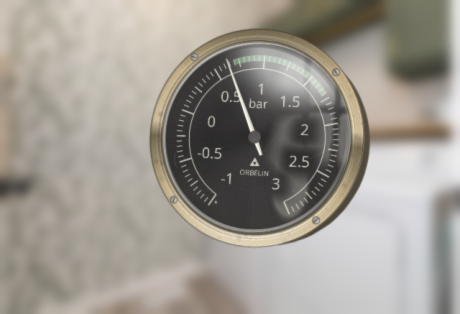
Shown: 0.65
